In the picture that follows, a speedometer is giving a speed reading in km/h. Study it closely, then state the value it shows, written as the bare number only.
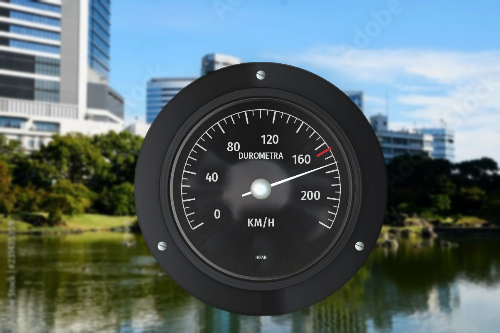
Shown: 175
